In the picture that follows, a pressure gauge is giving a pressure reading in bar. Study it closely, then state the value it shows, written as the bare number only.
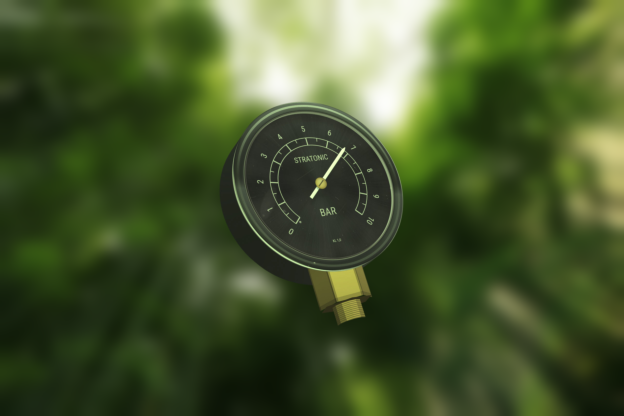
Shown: 6.75
